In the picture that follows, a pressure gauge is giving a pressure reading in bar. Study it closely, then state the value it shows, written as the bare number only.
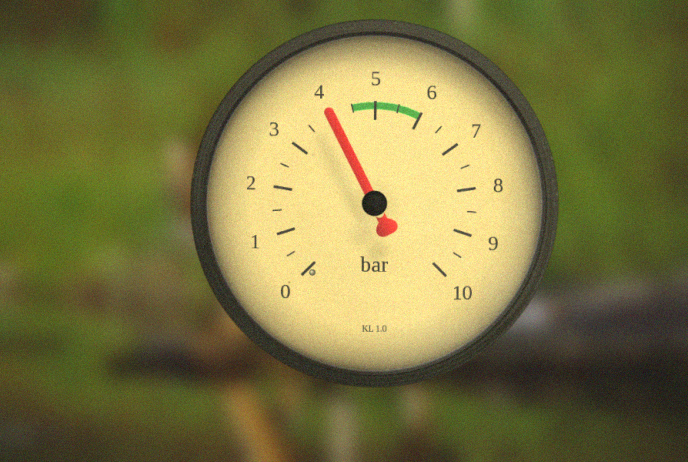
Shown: 4
